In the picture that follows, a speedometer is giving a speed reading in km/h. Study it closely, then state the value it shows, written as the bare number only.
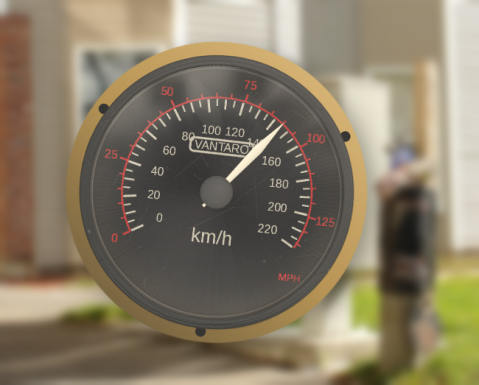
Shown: 145
